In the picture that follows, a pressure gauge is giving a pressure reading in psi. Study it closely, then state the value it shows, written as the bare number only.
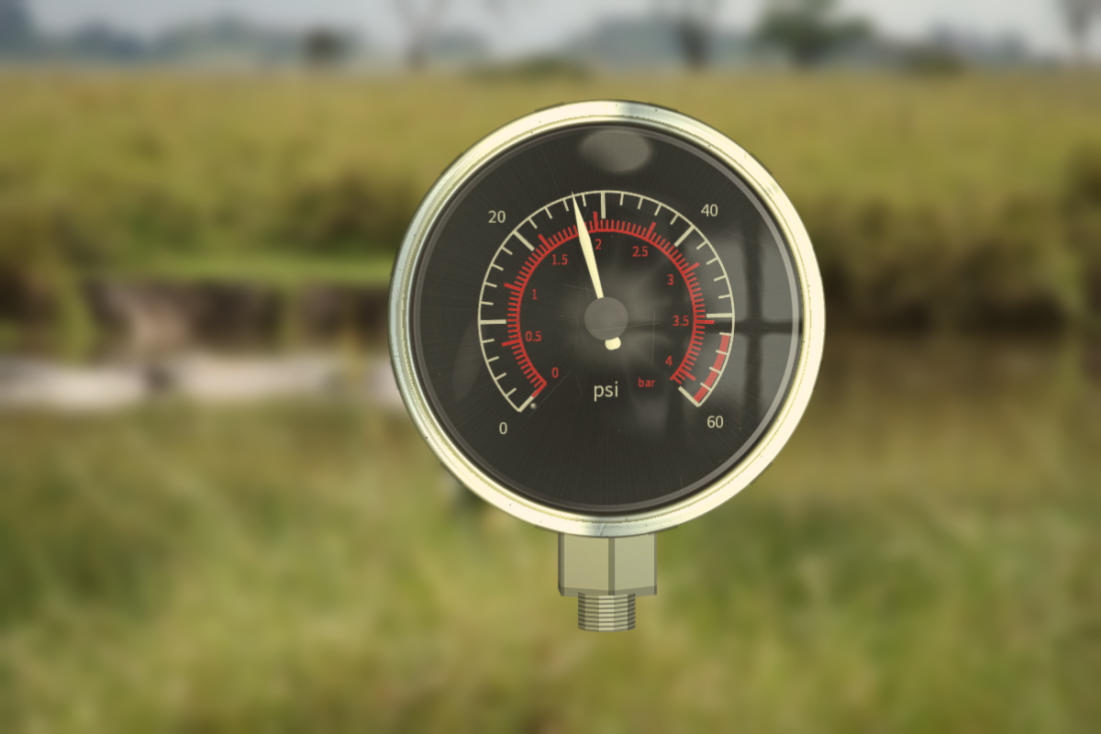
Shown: 27
